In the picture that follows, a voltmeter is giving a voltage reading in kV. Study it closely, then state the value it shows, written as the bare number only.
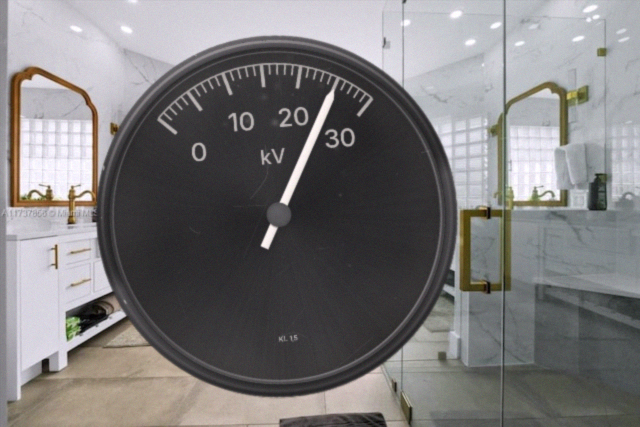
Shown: 25
